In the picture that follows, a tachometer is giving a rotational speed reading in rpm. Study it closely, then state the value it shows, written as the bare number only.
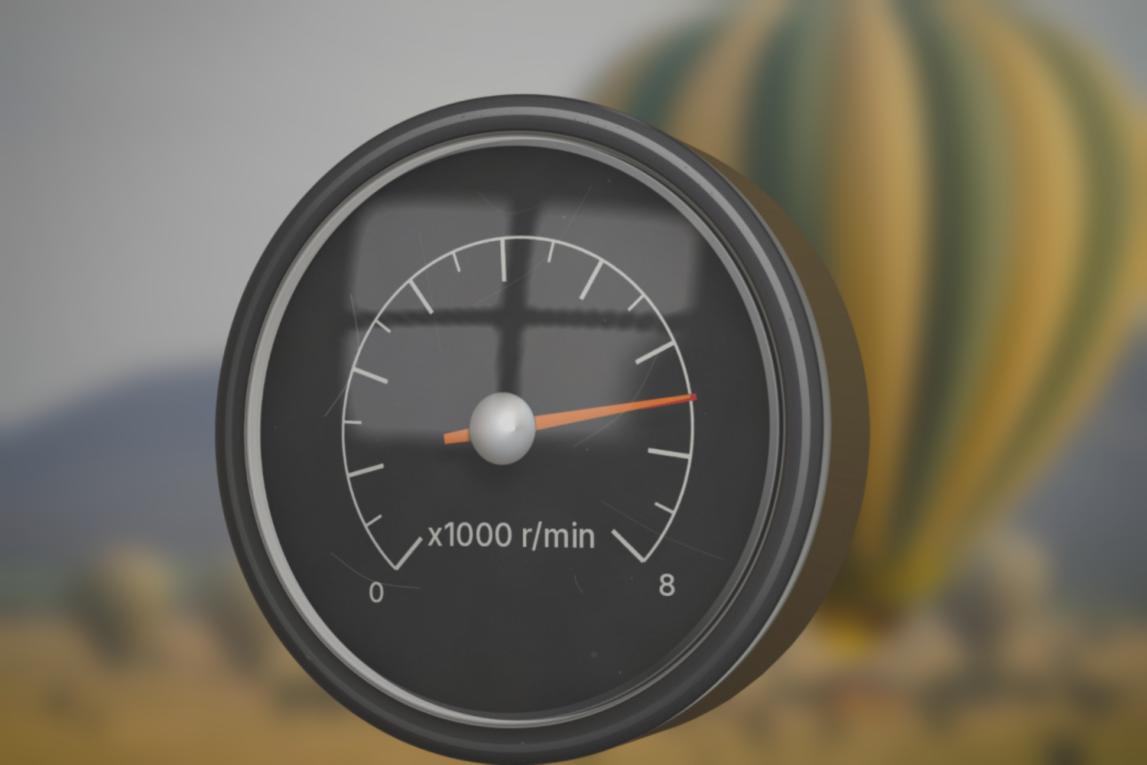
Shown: 6500
